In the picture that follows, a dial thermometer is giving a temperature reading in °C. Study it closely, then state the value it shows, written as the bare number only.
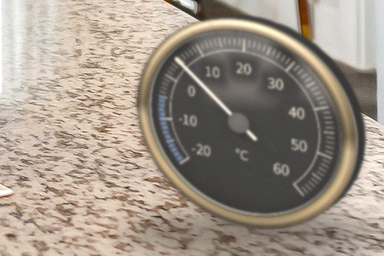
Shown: 5
